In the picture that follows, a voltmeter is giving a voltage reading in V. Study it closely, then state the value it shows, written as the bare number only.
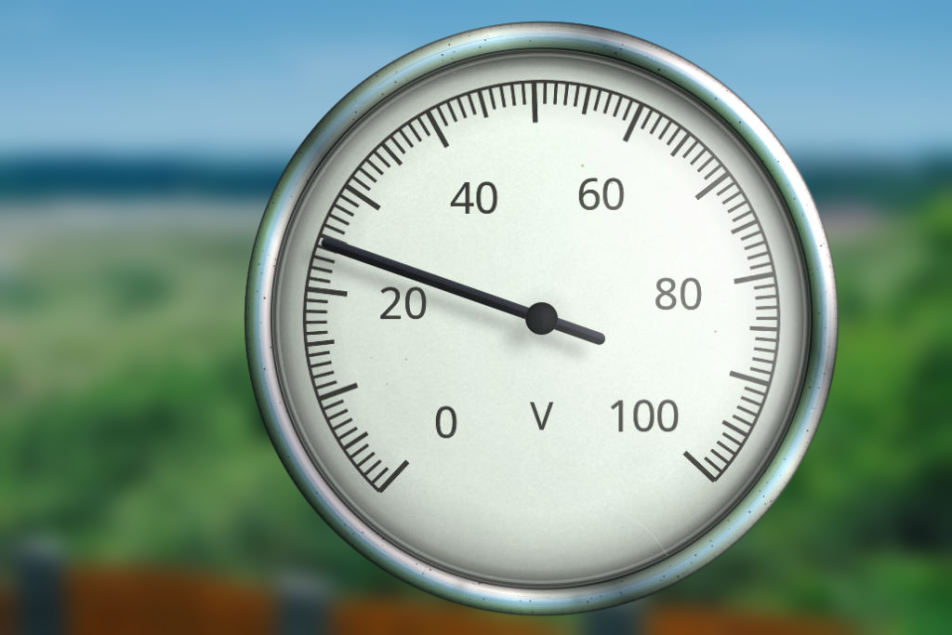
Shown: 24.5
